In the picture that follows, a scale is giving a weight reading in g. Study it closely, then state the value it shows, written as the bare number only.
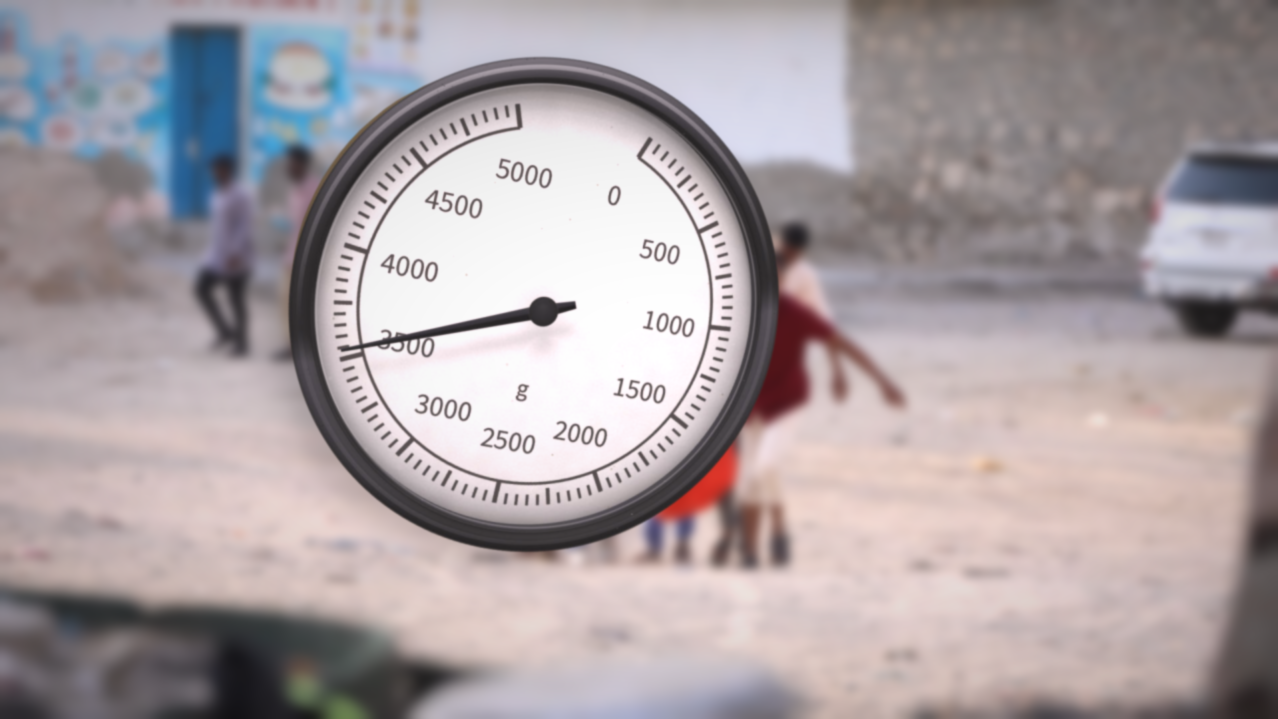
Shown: 3550
